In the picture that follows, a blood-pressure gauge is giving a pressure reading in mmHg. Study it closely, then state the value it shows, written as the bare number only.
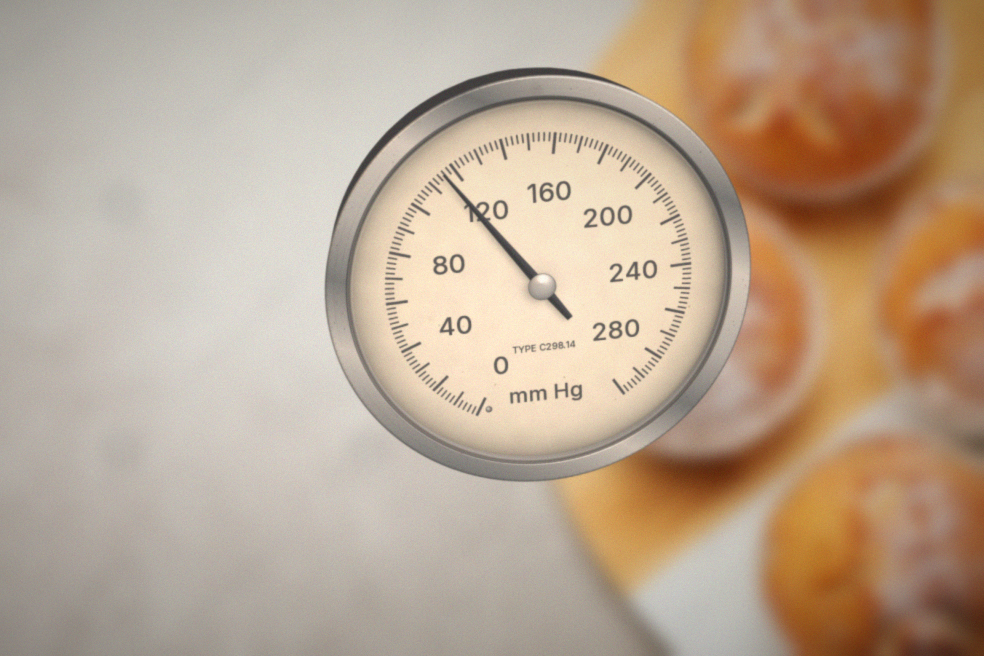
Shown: 116
